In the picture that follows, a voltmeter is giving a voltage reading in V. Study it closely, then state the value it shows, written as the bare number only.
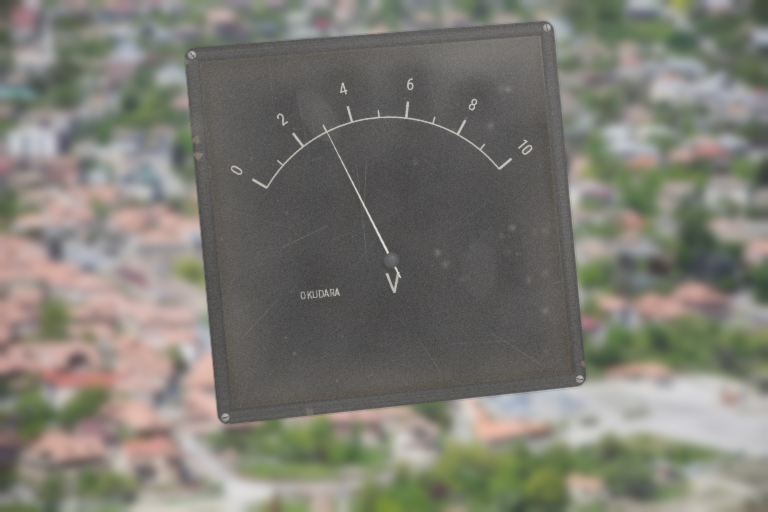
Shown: 3
